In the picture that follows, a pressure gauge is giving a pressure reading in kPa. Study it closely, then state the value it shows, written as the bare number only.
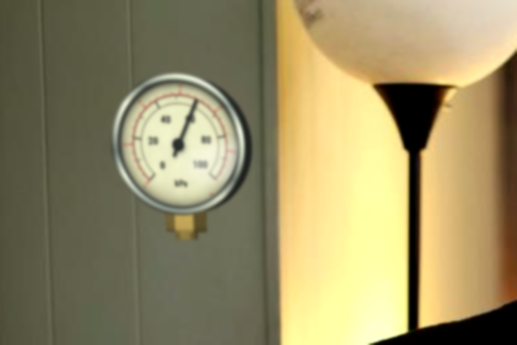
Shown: 60
